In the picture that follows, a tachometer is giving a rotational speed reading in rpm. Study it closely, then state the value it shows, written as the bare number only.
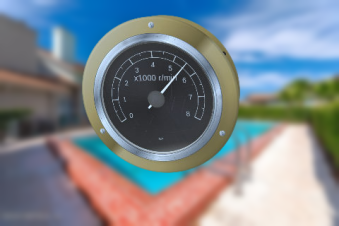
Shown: 5500
